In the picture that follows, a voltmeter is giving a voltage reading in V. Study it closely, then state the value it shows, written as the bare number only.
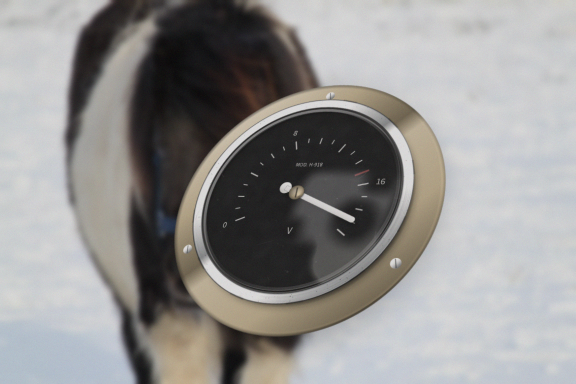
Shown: 19
